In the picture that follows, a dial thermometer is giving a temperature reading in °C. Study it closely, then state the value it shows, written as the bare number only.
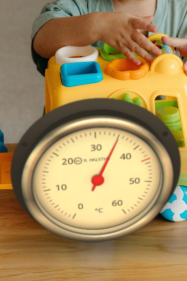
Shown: 35
